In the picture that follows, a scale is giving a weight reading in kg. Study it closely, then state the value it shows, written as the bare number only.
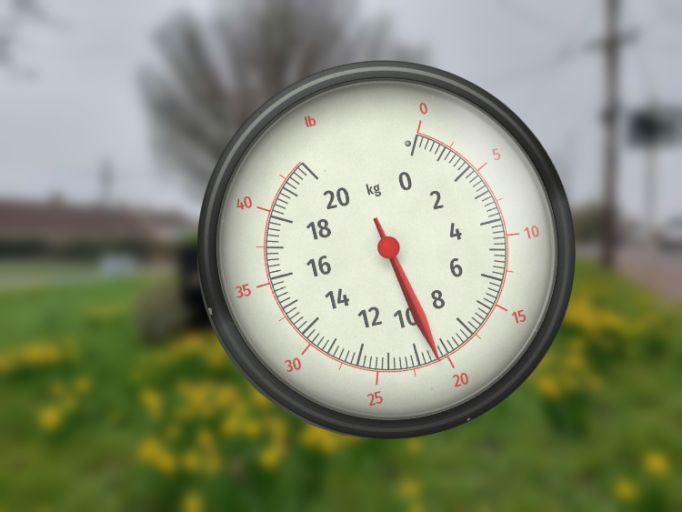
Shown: 9.4
